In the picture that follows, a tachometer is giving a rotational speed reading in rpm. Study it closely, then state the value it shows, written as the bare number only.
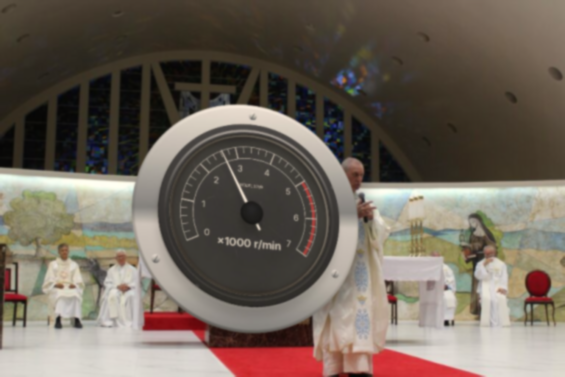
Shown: 2600
